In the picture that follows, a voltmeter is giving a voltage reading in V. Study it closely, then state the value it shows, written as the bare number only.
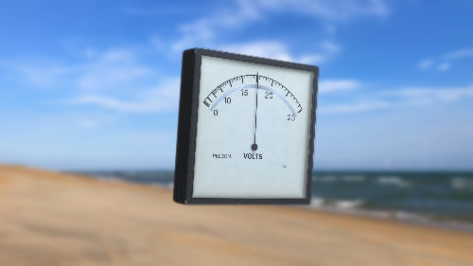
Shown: 17.5
